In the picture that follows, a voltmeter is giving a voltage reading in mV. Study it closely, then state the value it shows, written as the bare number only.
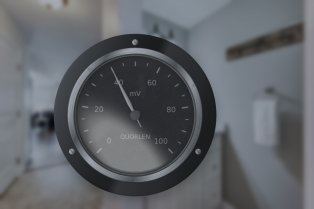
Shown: 40
